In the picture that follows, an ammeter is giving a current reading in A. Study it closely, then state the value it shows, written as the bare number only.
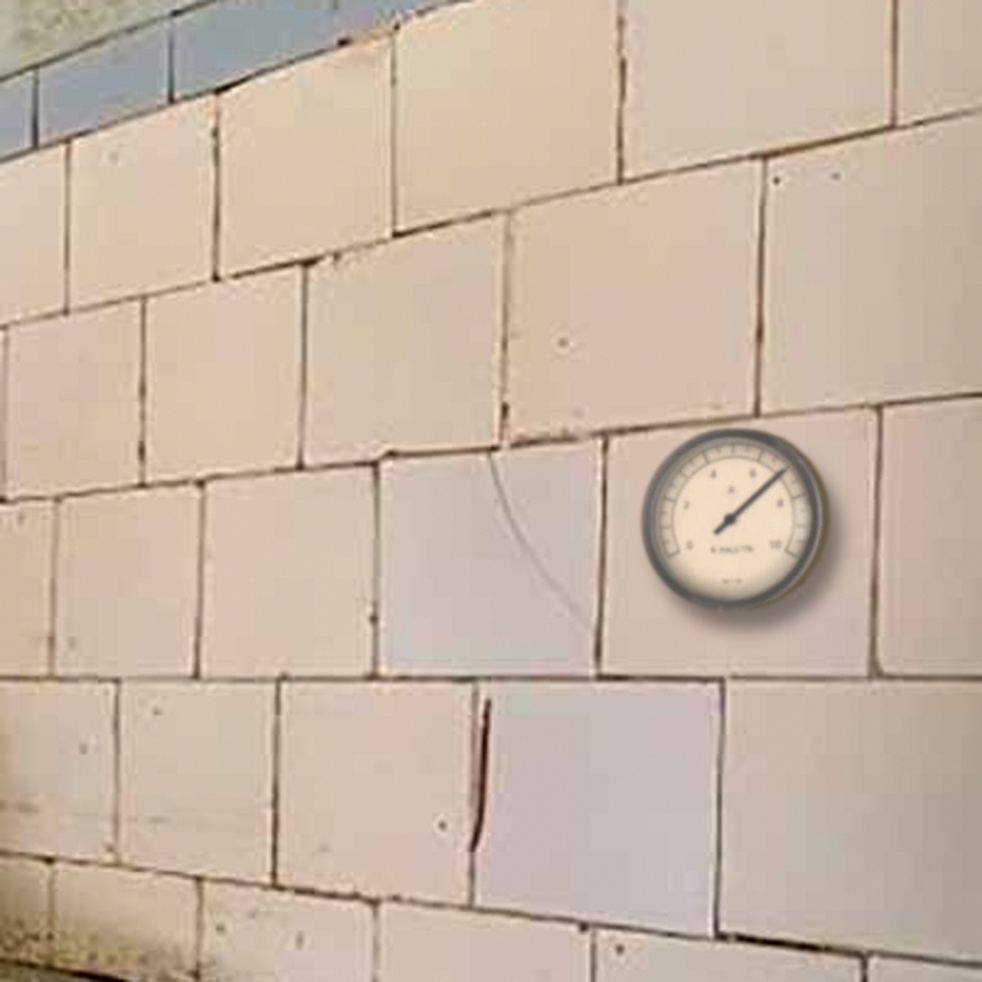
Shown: 7
